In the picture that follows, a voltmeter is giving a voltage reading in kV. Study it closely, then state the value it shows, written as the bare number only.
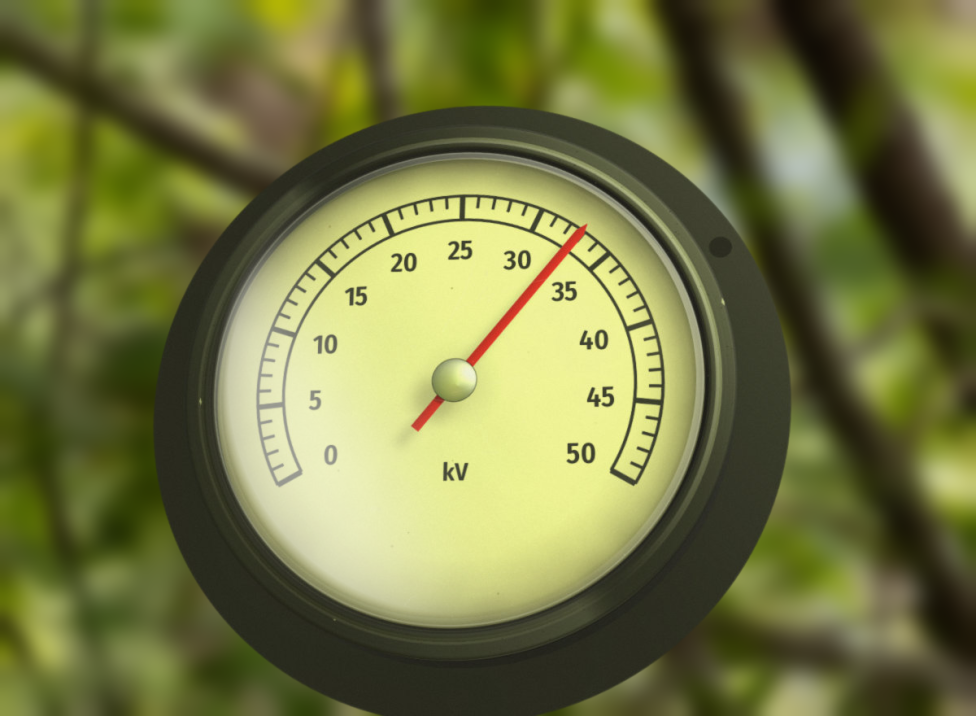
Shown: 33
